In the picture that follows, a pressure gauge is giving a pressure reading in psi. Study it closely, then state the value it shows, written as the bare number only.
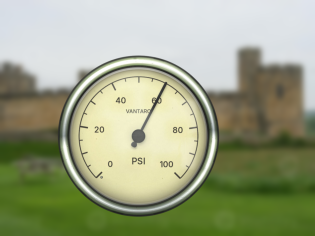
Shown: 60
